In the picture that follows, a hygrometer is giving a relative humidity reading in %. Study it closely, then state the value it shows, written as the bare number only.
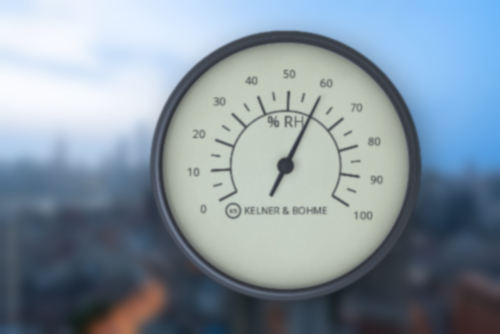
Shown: 60
